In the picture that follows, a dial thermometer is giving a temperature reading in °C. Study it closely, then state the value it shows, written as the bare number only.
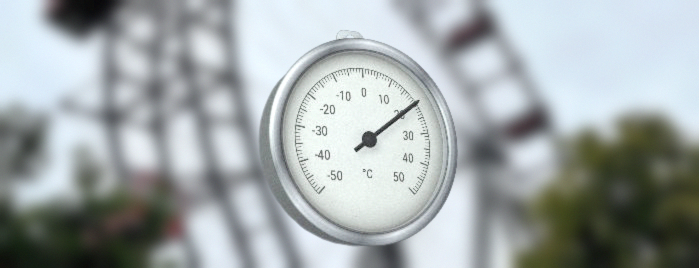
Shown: 20
